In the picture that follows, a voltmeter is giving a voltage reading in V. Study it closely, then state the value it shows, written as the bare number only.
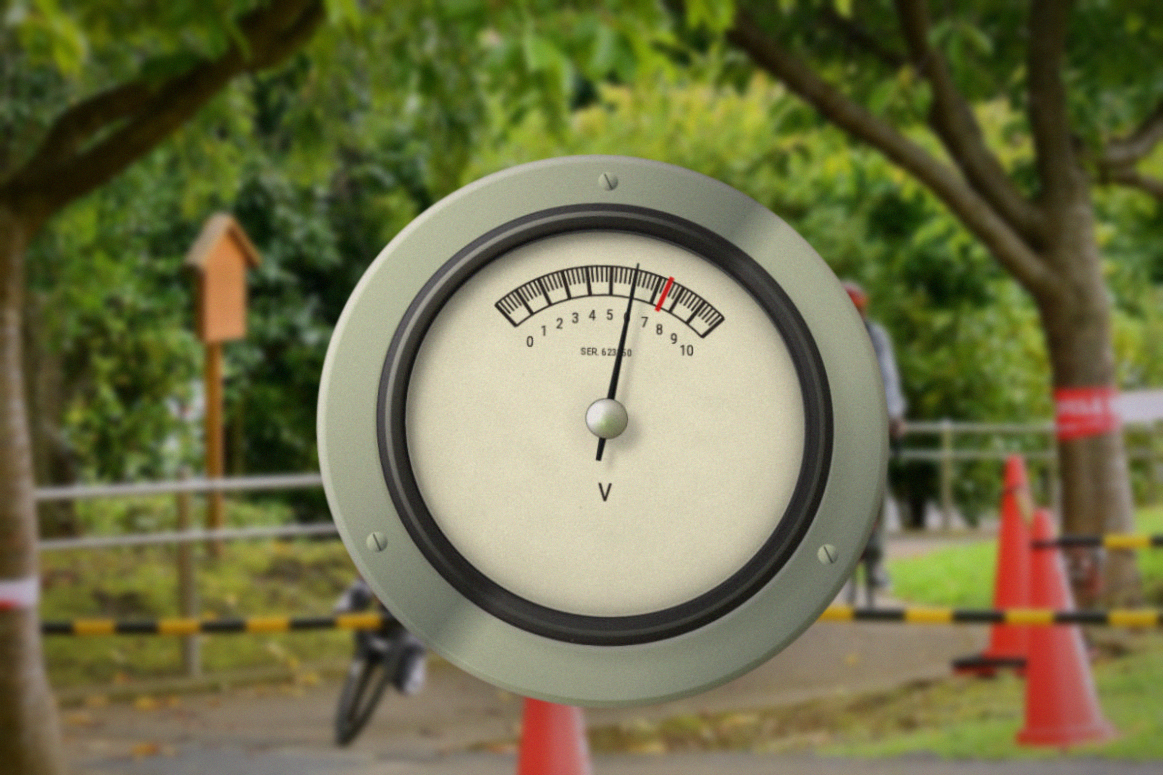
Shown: 6
